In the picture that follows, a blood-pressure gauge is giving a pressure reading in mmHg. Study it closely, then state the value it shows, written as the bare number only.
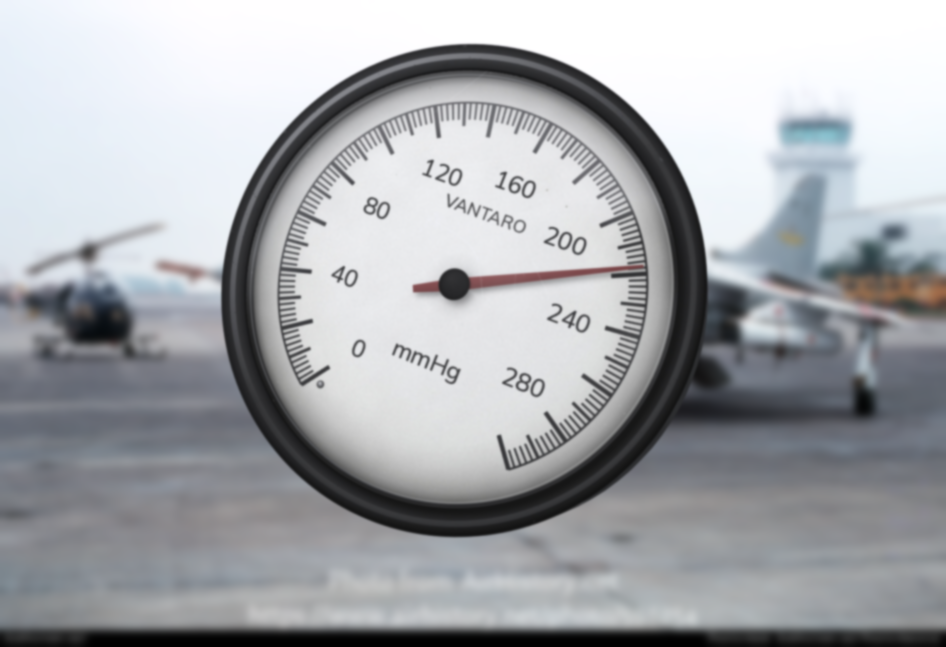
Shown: 218
